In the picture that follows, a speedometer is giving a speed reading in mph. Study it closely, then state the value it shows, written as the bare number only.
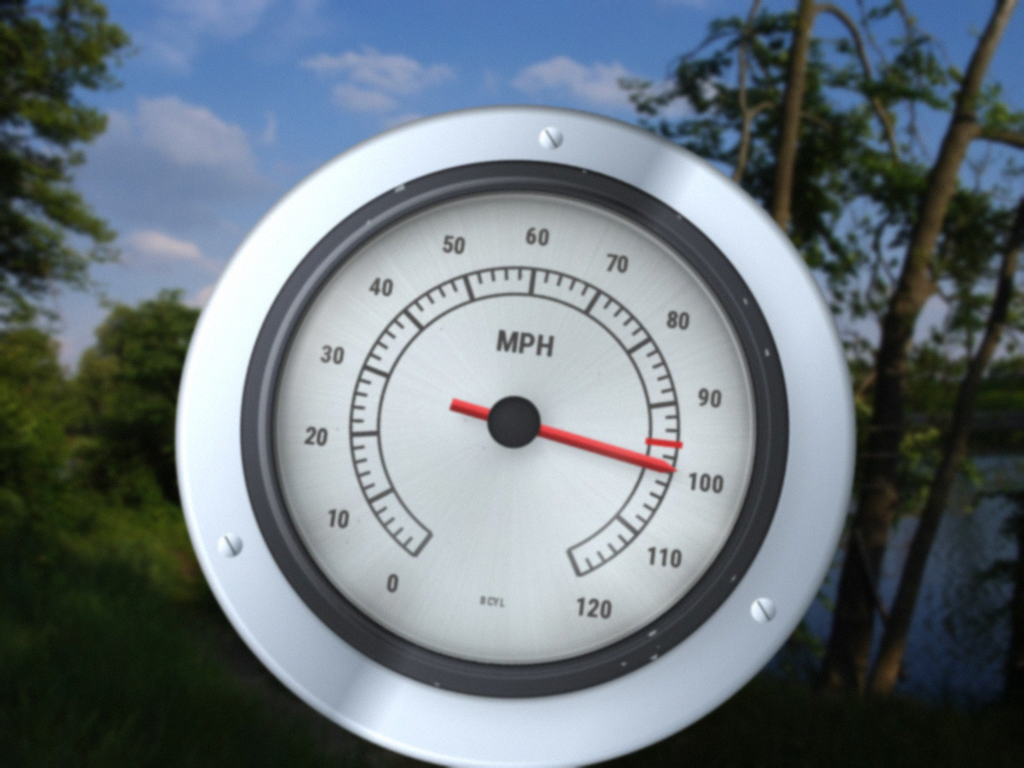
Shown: 100
